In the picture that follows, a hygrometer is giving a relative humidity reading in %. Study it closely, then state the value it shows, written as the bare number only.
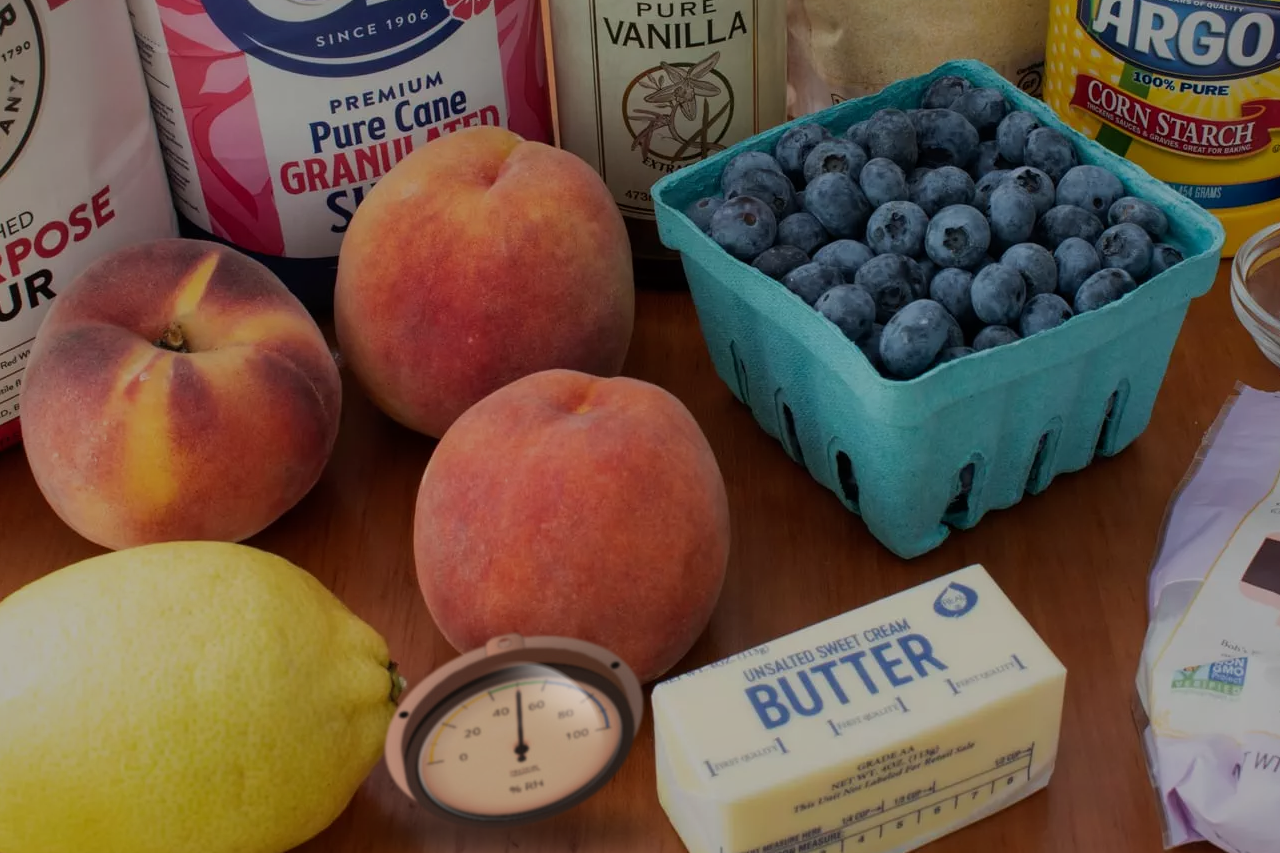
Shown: 50
